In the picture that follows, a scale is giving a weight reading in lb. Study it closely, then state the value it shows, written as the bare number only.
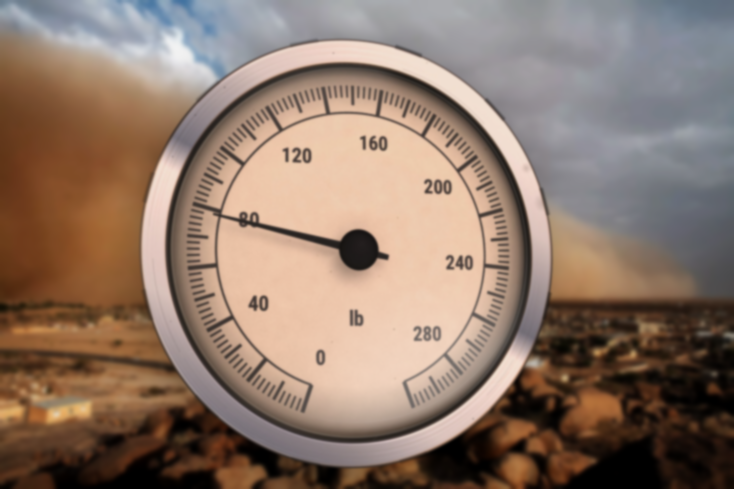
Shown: 78
